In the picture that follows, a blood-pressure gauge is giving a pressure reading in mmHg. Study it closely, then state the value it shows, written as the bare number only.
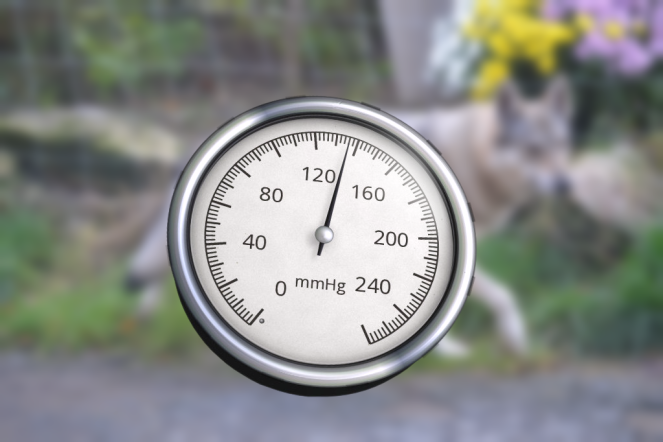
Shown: 136
